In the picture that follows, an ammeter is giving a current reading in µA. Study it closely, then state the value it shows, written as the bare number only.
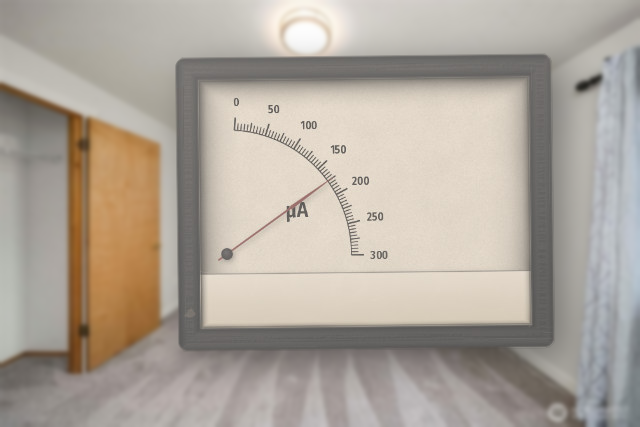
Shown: 175
